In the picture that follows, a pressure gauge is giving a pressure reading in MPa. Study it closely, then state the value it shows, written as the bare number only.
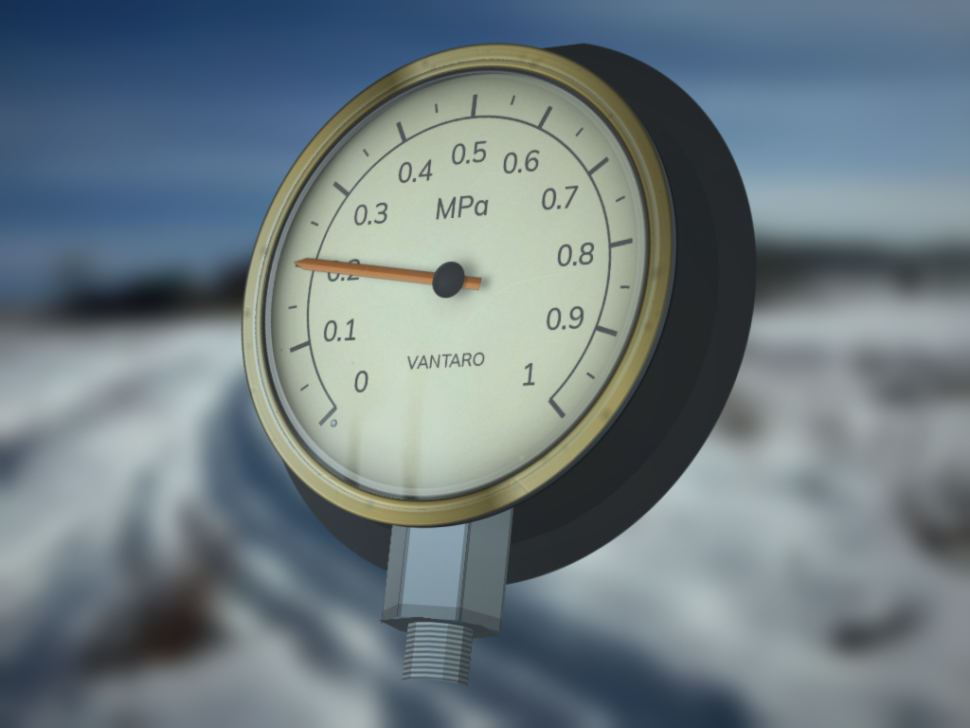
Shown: 0.2
